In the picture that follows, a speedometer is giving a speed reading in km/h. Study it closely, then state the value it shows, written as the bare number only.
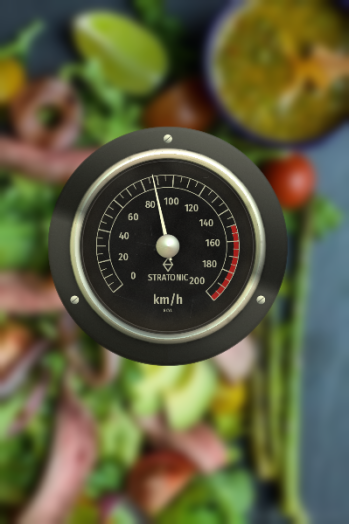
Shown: 87.5
